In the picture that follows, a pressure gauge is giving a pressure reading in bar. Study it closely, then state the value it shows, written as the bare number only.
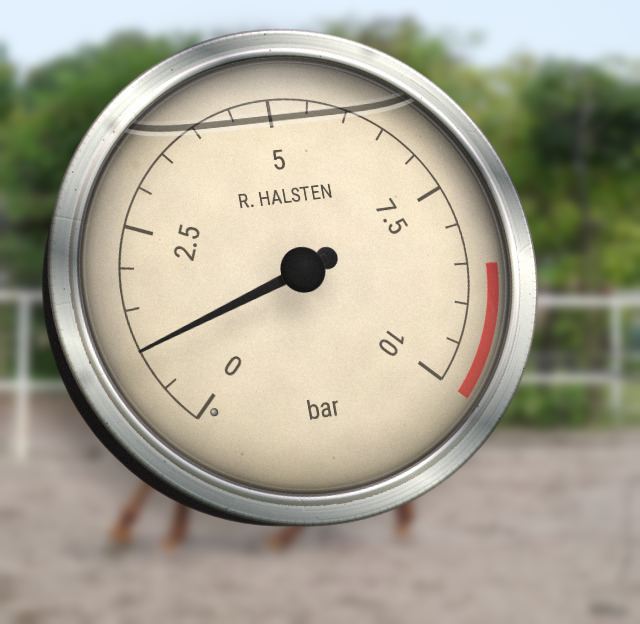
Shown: 1
